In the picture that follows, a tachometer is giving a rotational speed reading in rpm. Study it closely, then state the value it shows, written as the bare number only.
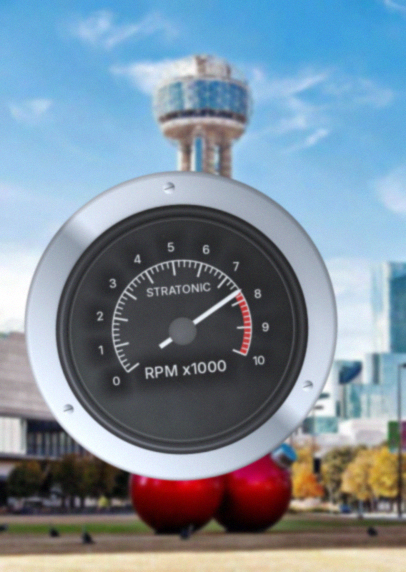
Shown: 7600
